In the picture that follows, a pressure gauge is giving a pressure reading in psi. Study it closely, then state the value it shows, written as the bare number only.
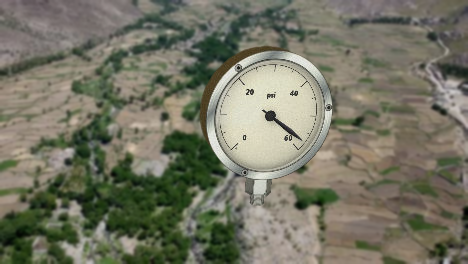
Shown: 57.5
